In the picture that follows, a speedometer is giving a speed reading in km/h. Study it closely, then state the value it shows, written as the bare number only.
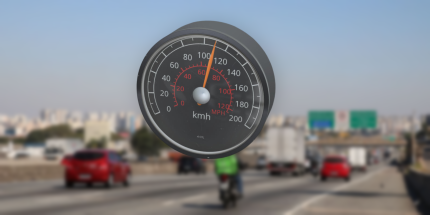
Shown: 110
